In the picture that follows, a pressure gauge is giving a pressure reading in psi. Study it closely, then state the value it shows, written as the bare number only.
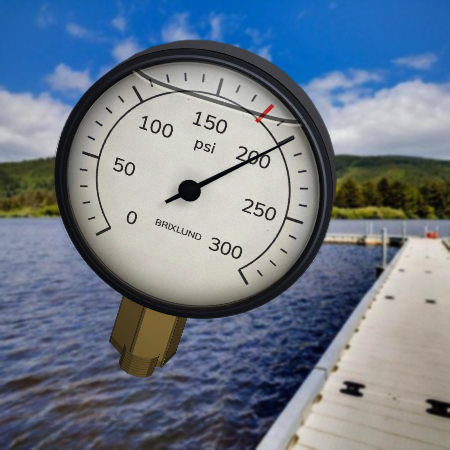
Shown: 200
